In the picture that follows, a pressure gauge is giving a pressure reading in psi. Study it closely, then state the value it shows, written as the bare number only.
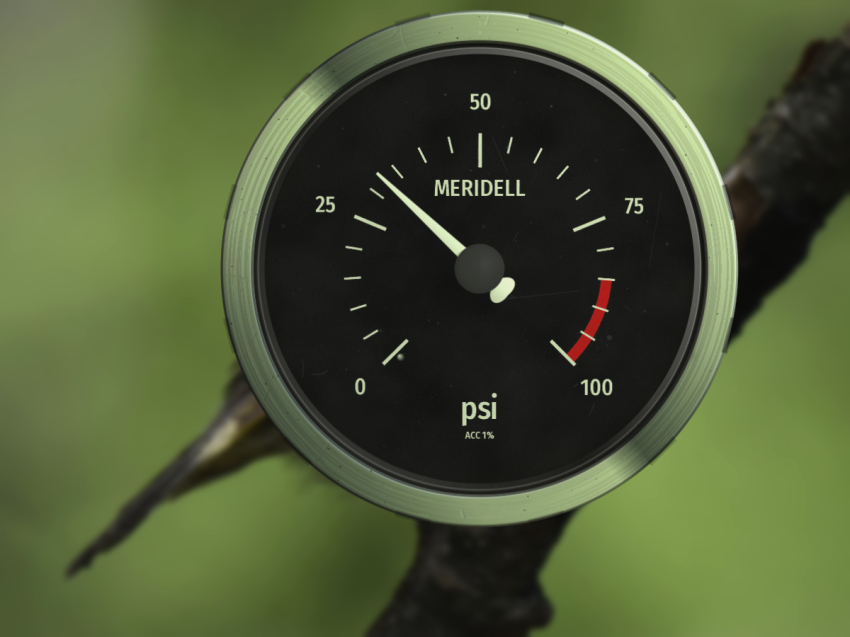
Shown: 32.5
